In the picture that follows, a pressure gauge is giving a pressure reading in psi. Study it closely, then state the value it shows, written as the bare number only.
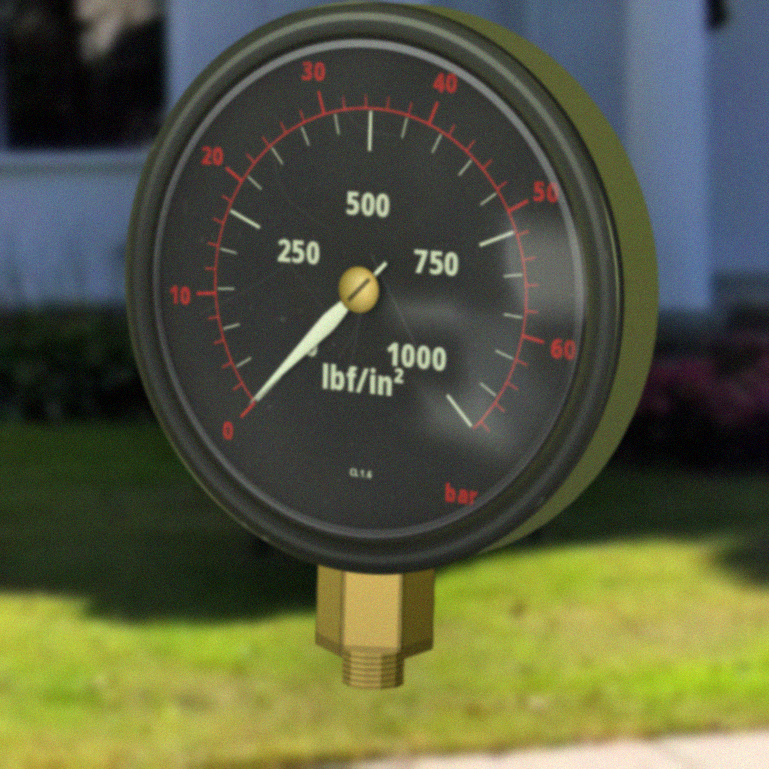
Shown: 0
